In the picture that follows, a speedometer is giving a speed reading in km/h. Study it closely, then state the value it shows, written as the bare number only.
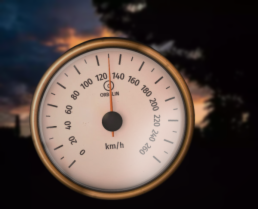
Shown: 130
